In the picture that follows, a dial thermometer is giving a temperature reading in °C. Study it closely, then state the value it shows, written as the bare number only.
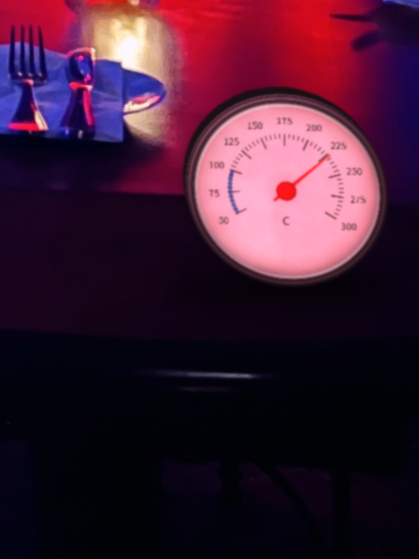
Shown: 225
